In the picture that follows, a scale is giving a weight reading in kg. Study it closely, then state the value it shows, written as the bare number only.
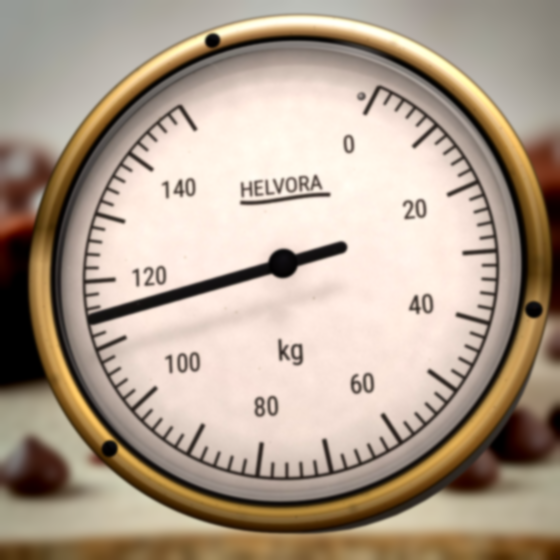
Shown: 114
